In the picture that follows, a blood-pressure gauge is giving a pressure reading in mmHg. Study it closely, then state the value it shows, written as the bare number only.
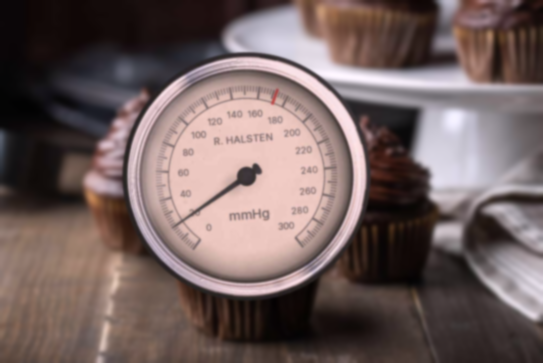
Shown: 20
